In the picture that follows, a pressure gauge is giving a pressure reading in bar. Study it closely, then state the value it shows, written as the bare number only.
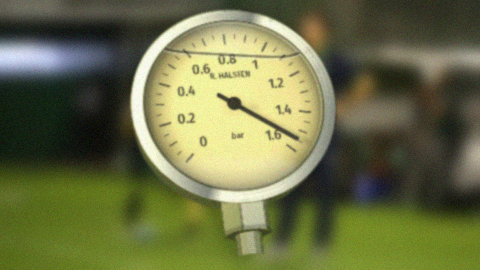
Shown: 1.55
